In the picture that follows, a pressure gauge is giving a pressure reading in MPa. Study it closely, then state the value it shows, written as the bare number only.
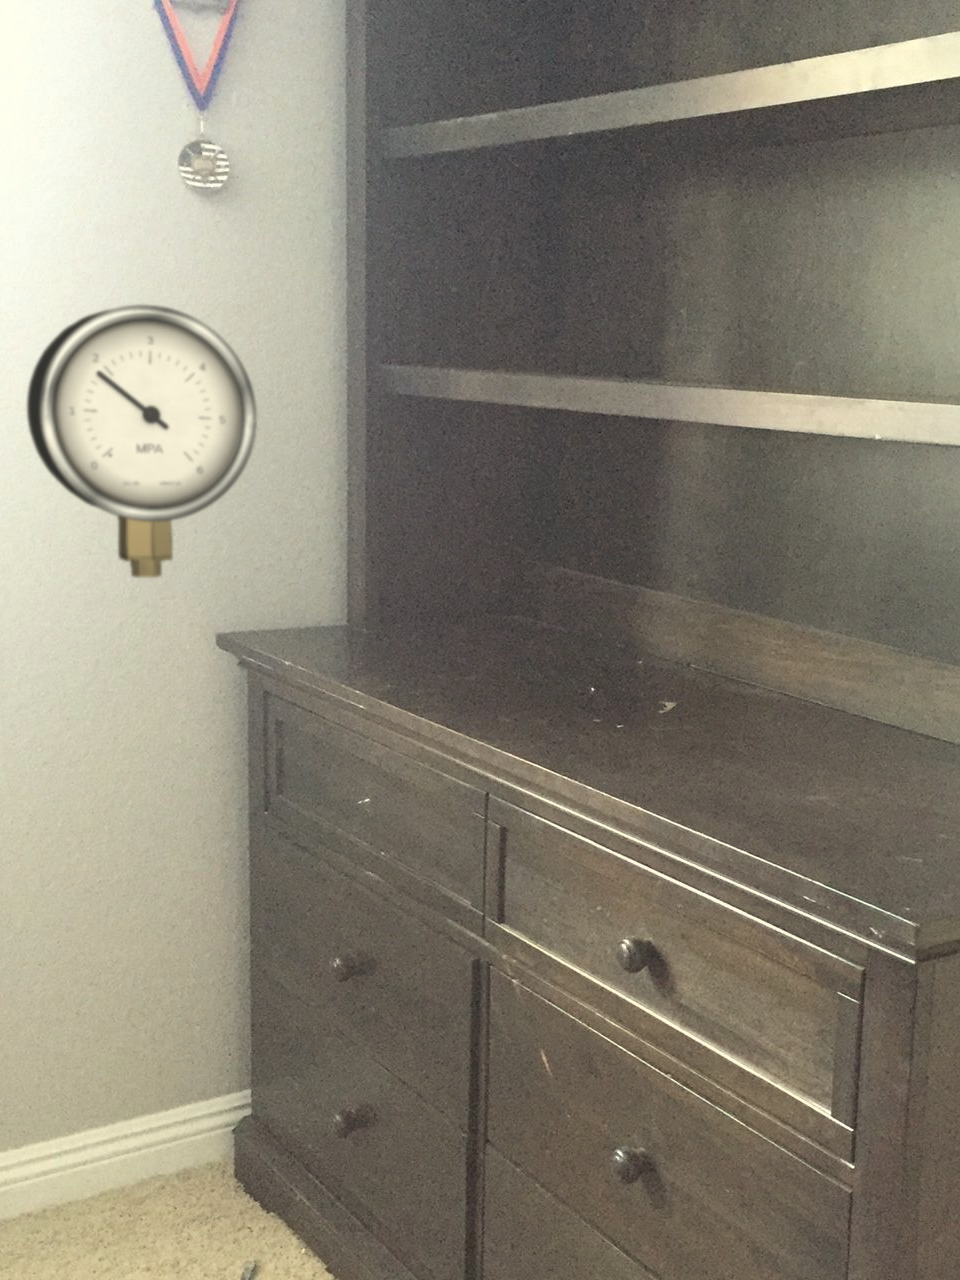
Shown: 1.8
